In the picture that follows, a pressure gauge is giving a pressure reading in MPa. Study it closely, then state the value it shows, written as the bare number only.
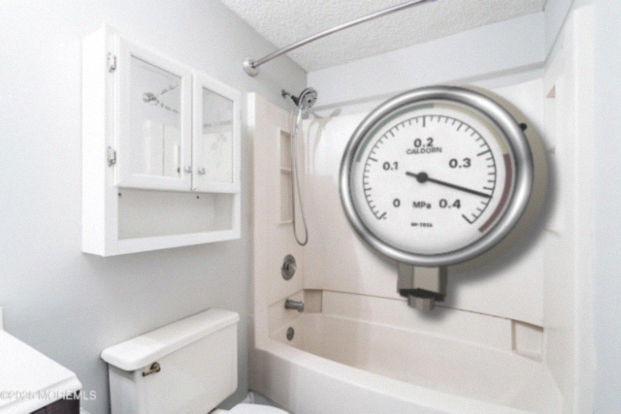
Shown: 0.36
